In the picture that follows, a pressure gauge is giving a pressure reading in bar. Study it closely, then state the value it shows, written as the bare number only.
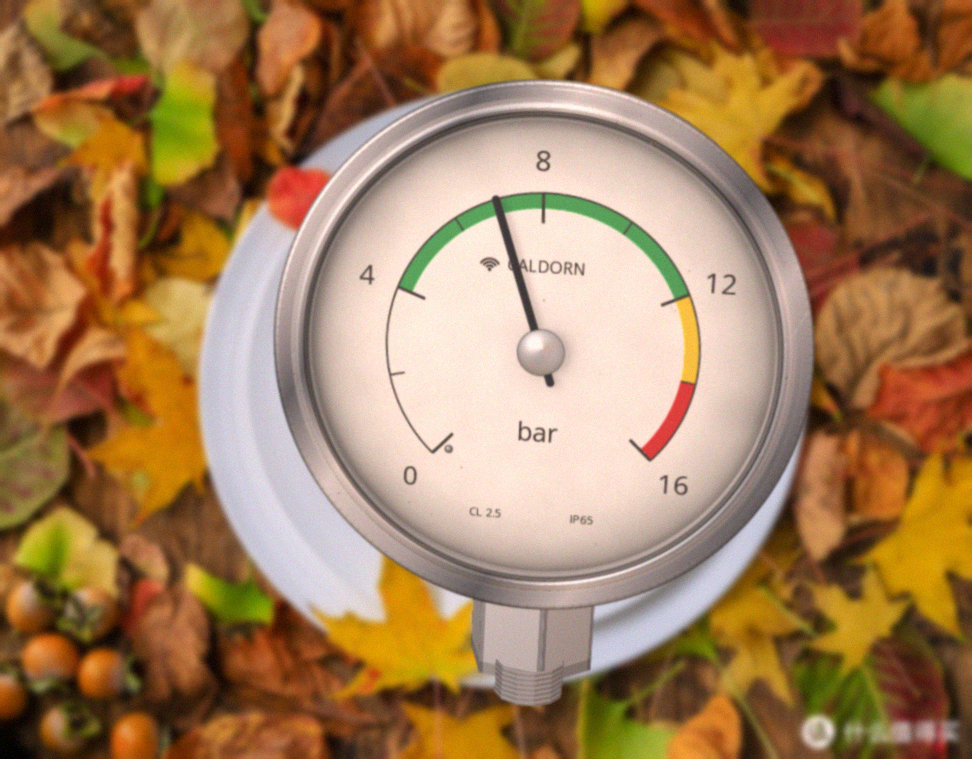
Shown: 7
